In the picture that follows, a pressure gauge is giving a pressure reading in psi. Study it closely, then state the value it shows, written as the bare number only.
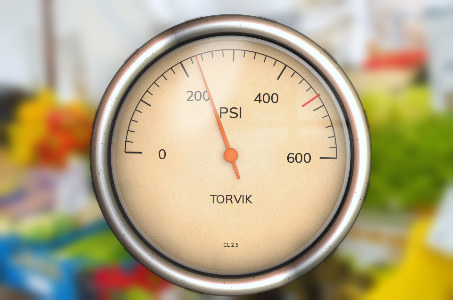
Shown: 230
